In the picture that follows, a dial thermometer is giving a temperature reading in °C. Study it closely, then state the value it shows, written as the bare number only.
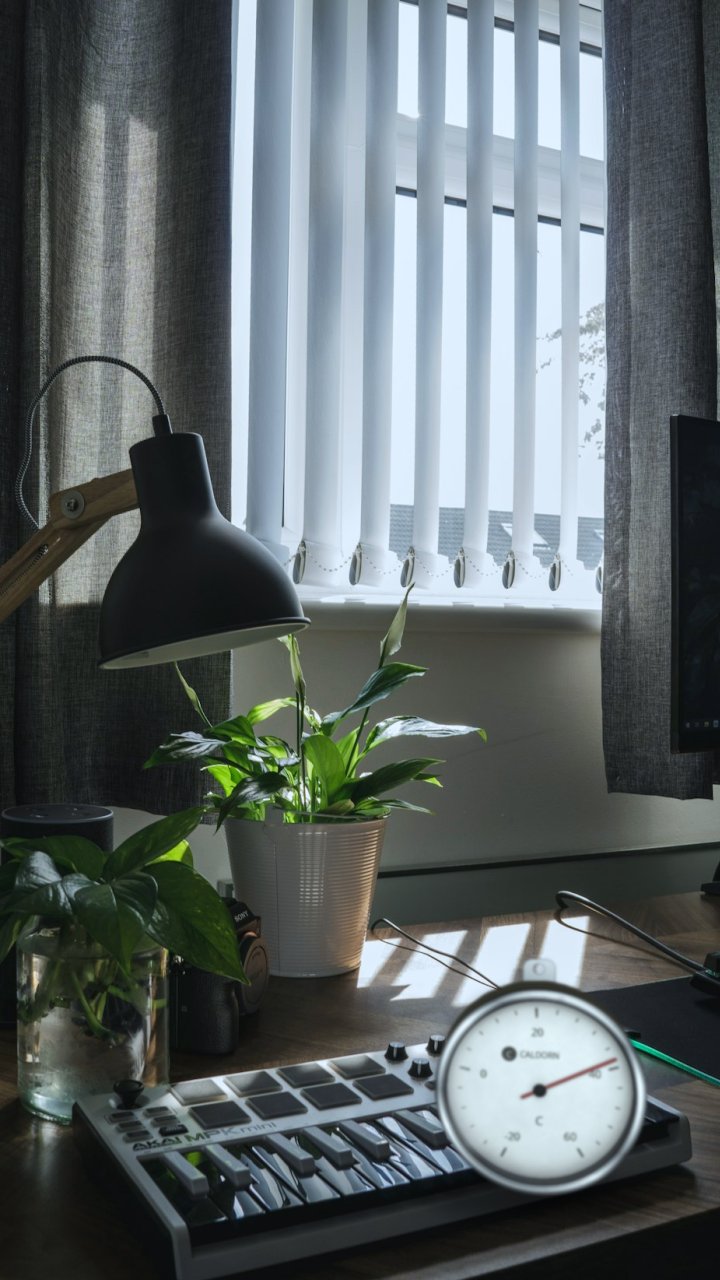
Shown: 38
